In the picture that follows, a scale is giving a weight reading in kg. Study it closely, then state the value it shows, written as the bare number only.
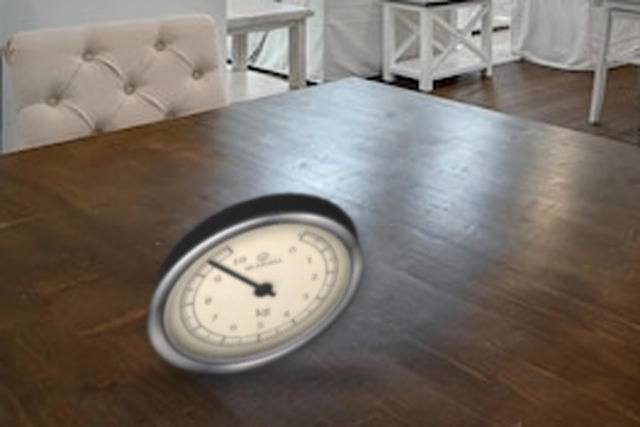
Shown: 9.5
